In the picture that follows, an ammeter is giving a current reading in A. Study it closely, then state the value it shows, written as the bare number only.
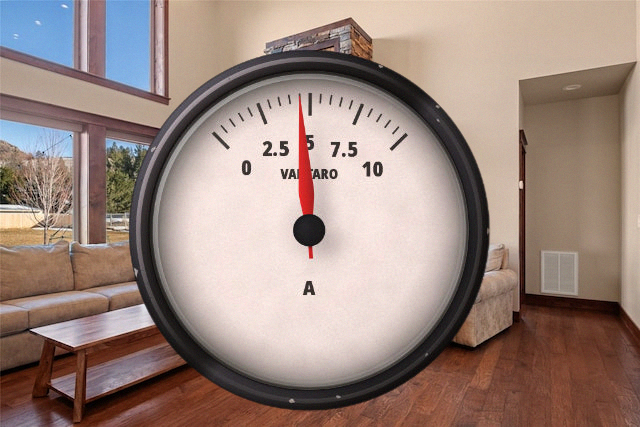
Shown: 4.5
